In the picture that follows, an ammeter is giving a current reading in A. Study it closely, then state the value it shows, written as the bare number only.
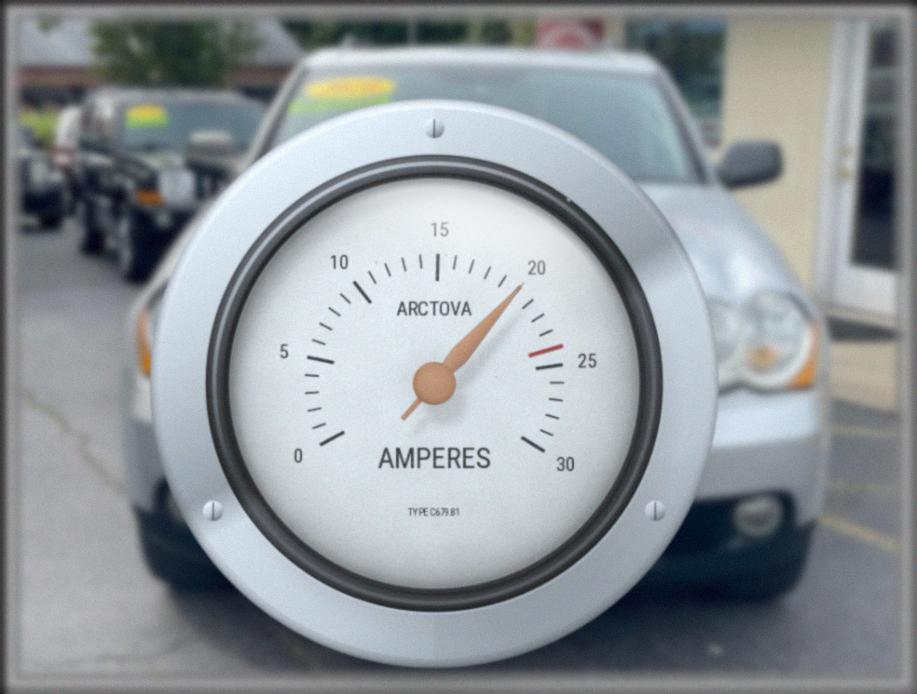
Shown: 20
